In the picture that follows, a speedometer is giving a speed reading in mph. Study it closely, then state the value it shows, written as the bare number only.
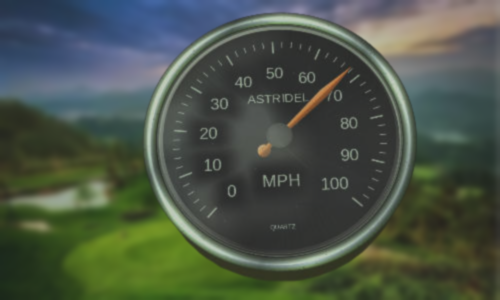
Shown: 68
